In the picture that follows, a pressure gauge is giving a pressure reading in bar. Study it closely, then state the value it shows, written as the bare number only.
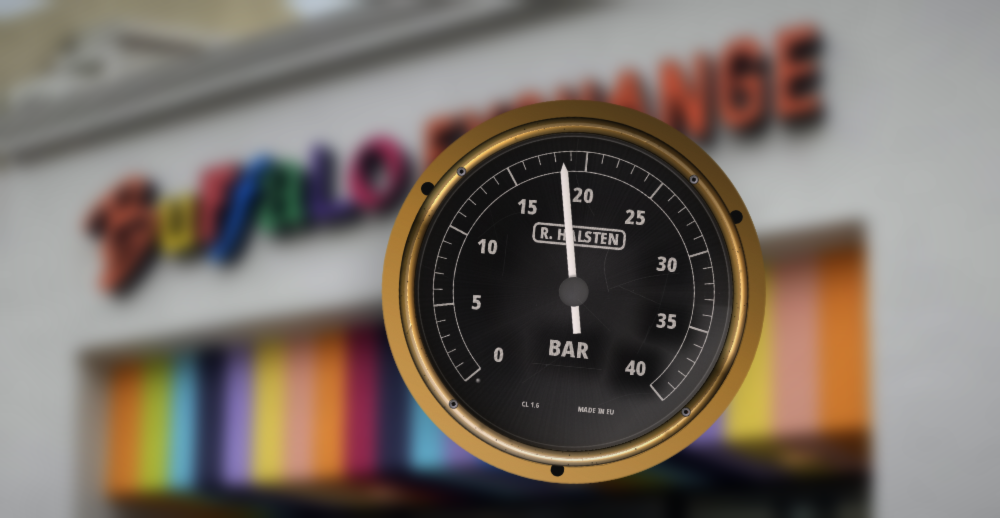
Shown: 18.5
